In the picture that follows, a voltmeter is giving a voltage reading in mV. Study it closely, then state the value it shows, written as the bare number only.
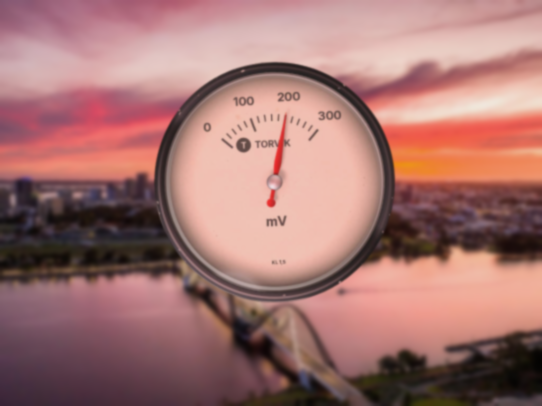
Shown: 200
